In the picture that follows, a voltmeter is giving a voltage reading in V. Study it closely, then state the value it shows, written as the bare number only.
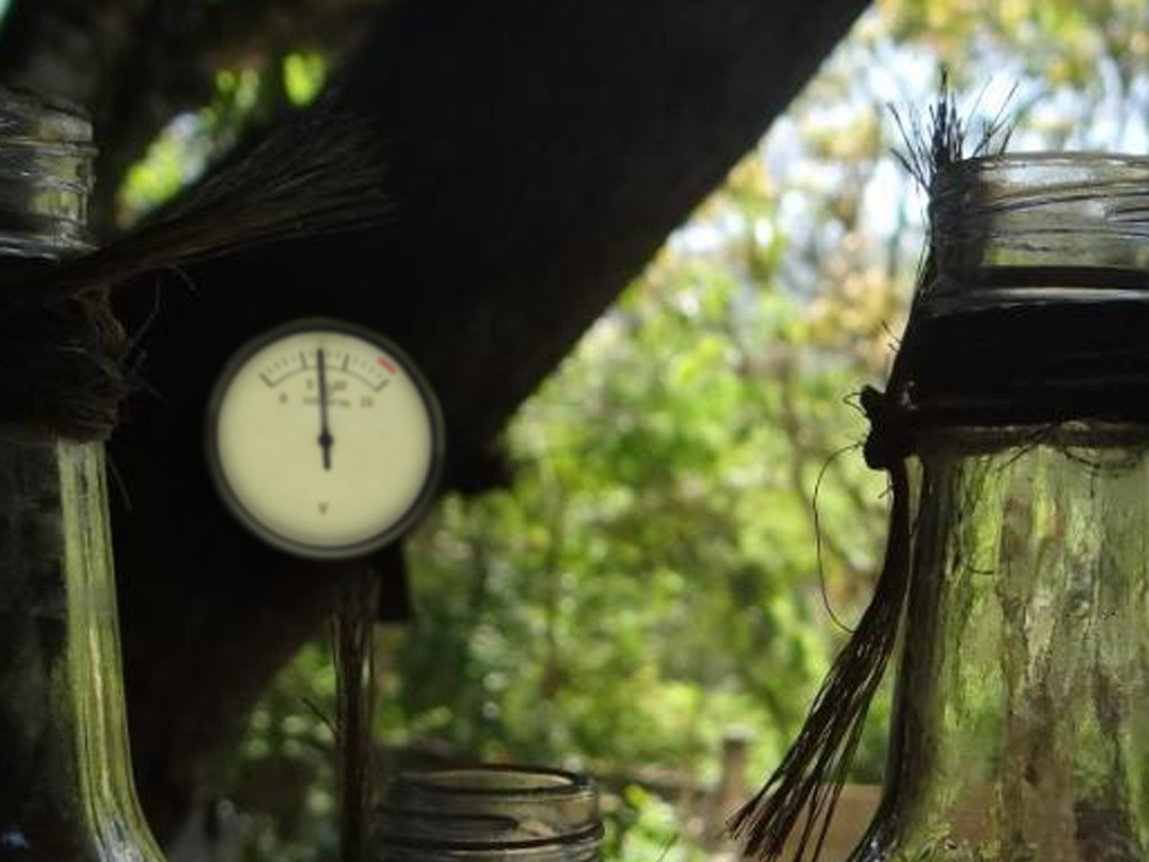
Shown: 7
